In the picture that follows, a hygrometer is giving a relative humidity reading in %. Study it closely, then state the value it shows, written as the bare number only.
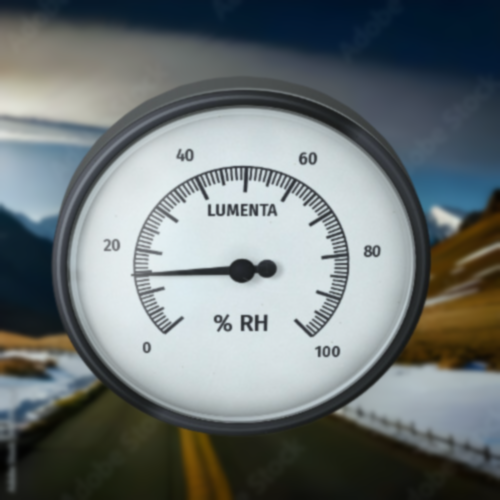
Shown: 15
